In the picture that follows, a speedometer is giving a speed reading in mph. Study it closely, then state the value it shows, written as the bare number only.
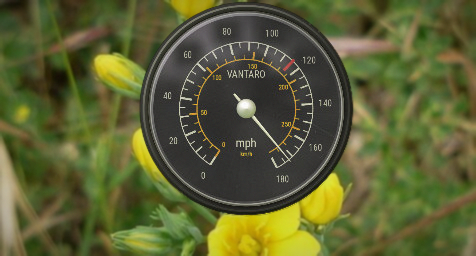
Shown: 172.5
